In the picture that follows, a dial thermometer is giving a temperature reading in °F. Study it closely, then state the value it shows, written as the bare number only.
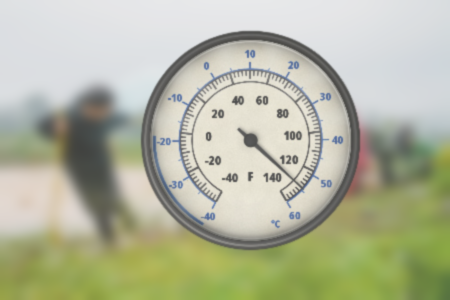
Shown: 130
